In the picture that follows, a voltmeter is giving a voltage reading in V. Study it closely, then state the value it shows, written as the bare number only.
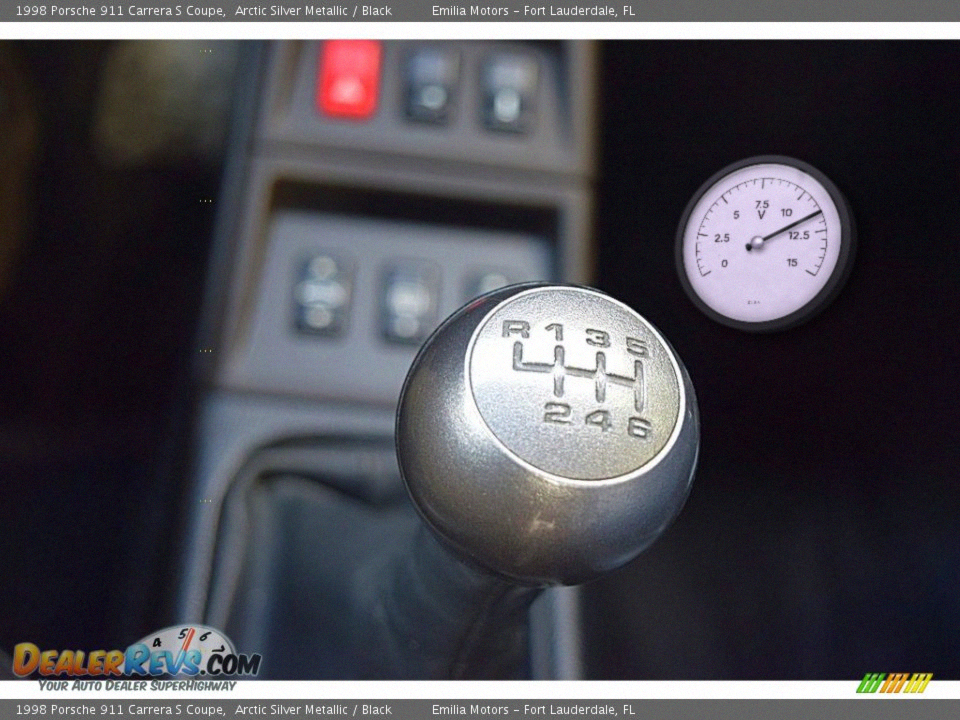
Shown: 11.5
